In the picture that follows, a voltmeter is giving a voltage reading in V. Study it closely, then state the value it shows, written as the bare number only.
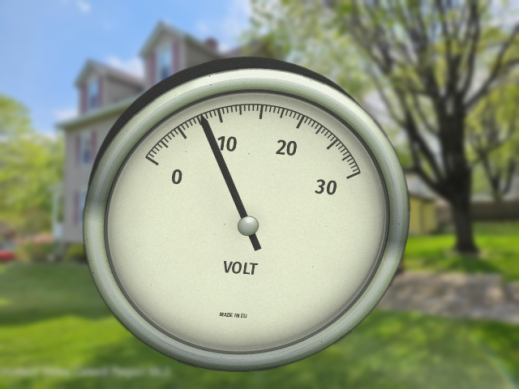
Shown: 8
